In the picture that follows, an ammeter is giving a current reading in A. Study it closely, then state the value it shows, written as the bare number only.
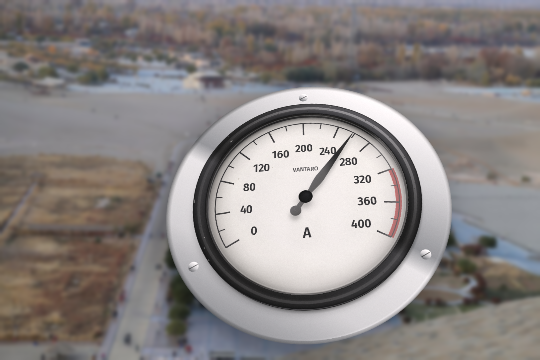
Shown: 260
